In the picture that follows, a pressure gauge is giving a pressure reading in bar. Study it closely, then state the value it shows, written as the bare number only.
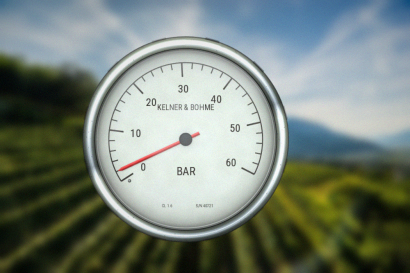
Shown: 2
